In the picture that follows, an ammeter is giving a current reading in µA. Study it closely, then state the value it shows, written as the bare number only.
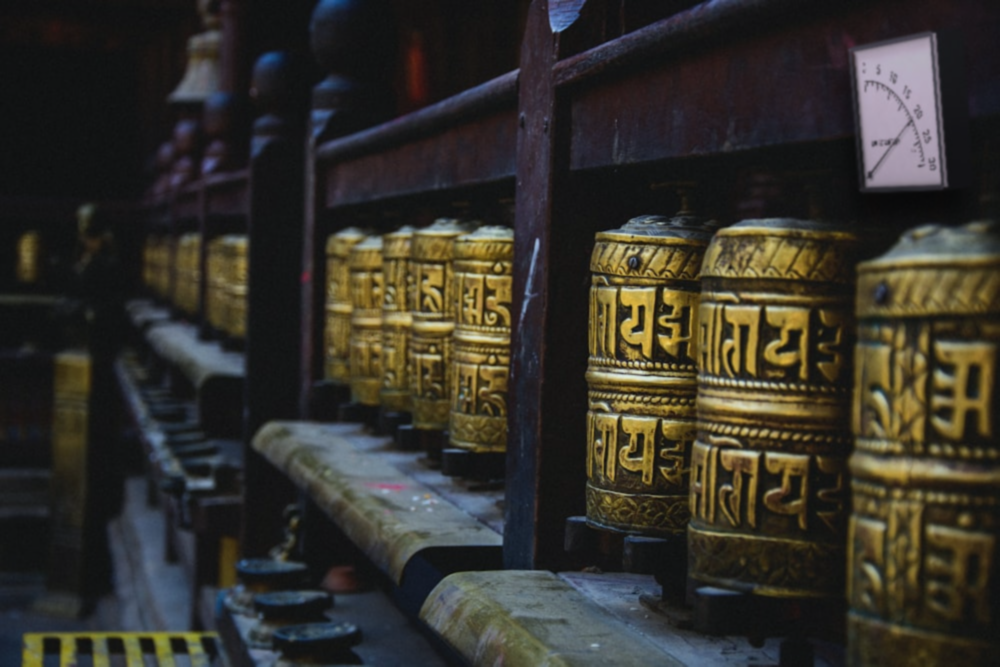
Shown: 20
